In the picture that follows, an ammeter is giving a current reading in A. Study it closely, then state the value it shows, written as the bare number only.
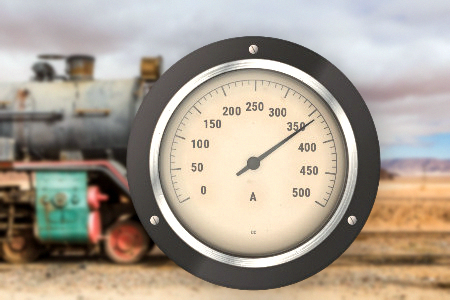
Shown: 360
